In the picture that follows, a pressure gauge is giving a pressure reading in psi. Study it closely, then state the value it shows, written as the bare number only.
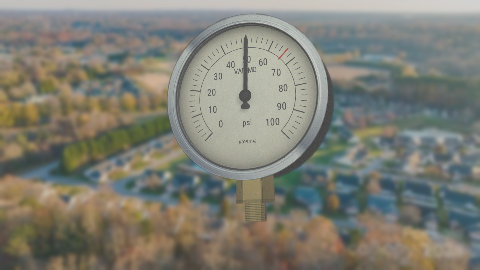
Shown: 50
